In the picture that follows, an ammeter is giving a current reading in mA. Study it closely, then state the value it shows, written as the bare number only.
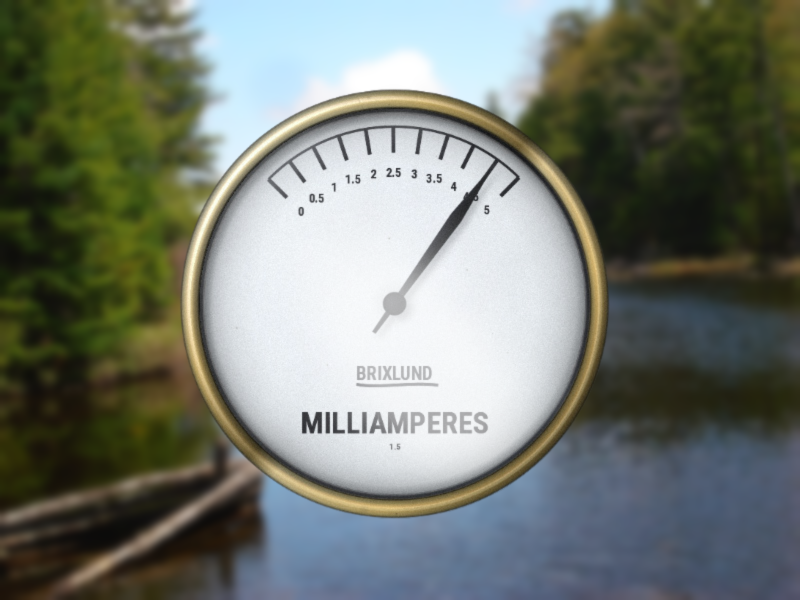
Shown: 4.5
